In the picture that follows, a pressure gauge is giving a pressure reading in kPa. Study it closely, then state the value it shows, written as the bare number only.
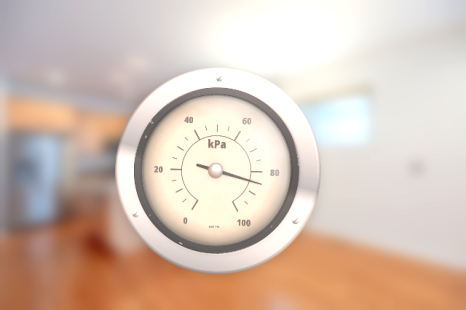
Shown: 85
